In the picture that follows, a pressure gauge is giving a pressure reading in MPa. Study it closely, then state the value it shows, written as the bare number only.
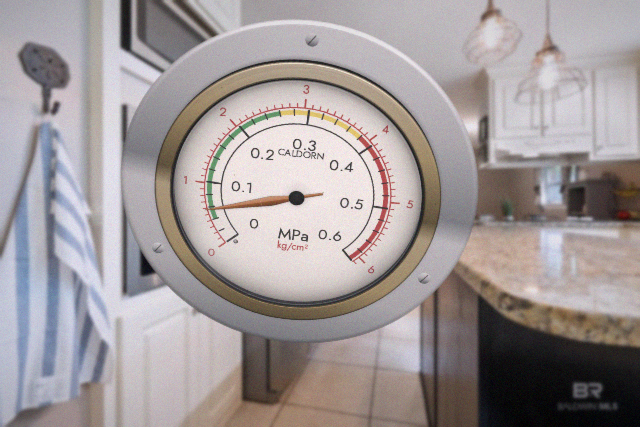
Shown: 0.06
